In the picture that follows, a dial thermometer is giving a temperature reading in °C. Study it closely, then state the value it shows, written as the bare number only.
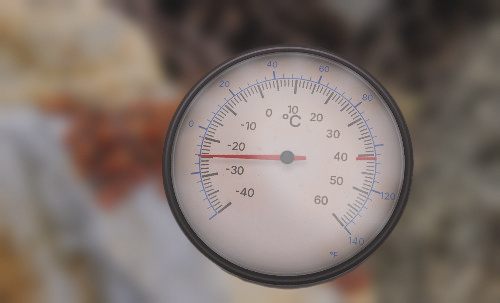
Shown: -25
